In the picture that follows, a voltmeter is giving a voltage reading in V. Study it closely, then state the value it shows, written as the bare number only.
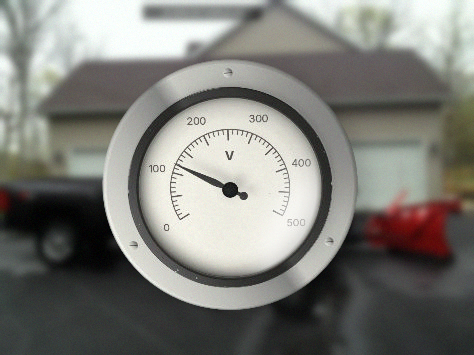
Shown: 120
